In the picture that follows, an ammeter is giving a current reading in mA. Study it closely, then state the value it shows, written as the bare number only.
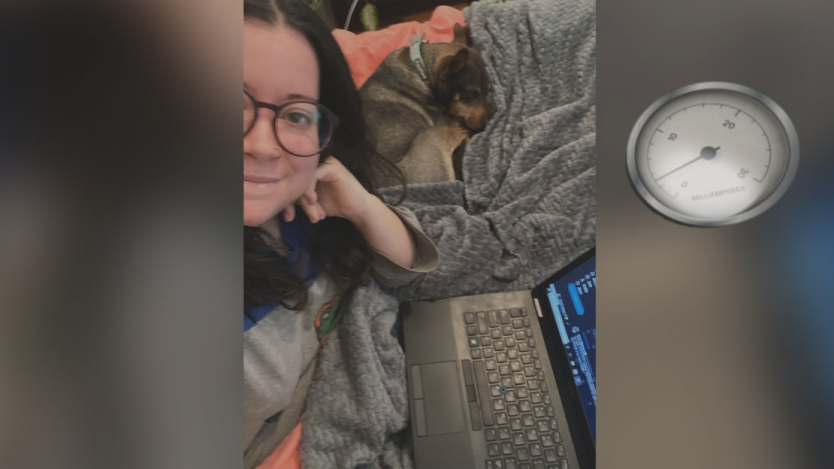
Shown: 3
